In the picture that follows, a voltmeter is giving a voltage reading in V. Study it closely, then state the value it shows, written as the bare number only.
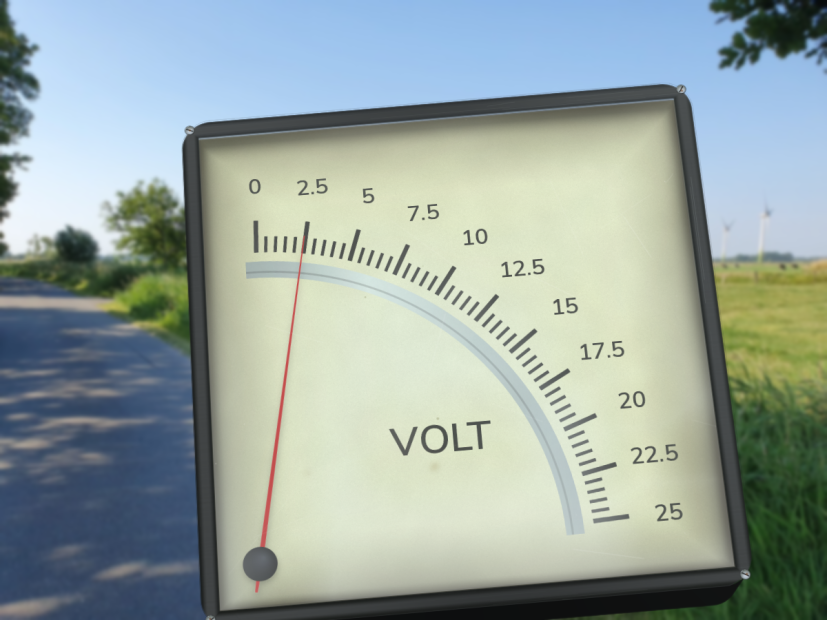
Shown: 2.5
